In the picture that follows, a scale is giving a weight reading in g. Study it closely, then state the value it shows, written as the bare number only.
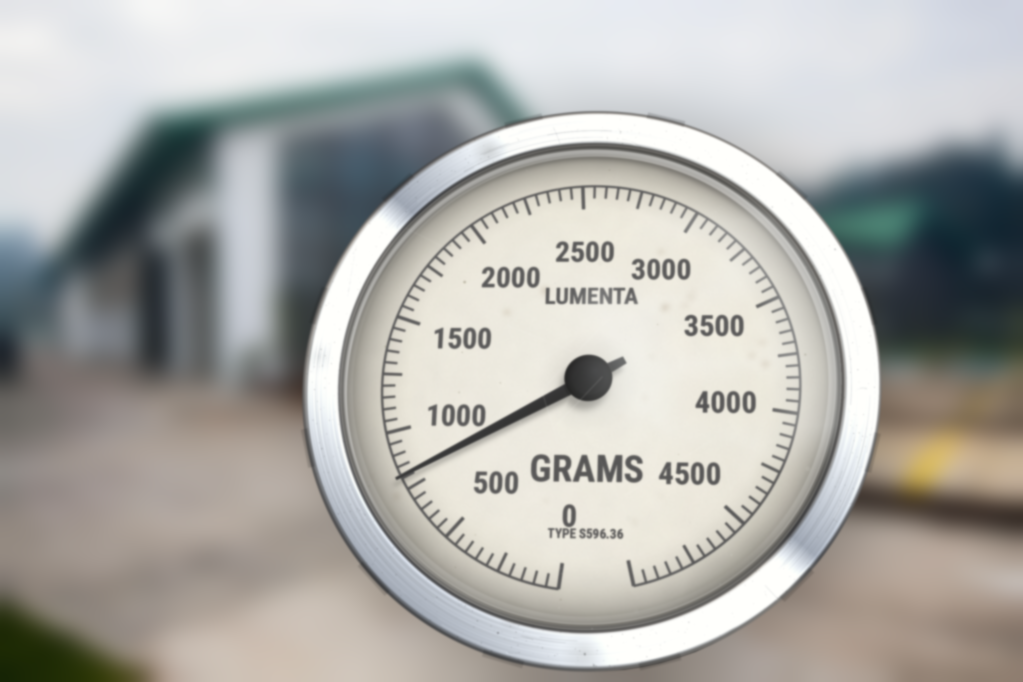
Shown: 800
